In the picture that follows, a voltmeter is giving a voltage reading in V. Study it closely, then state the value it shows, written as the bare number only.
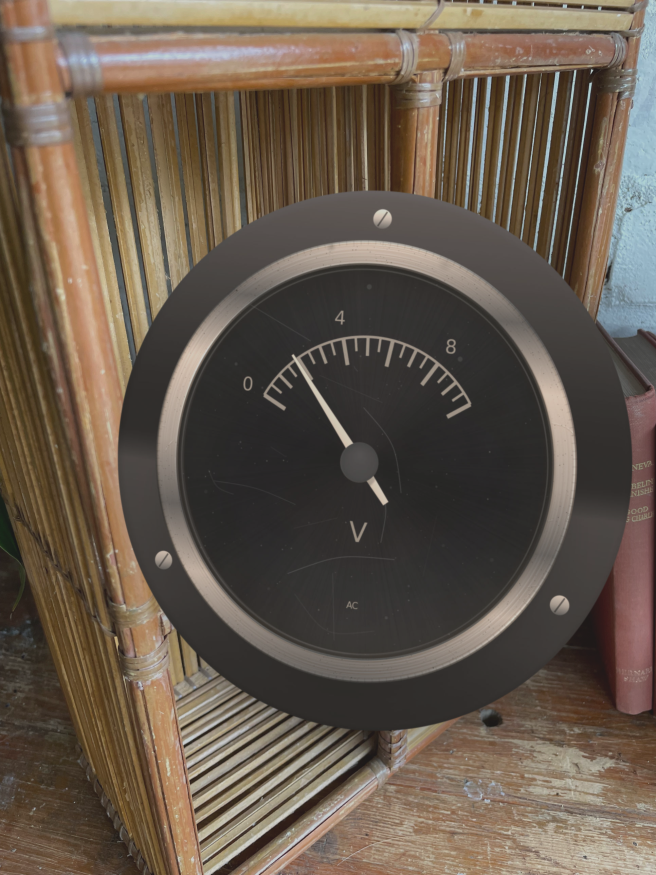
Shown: 2
